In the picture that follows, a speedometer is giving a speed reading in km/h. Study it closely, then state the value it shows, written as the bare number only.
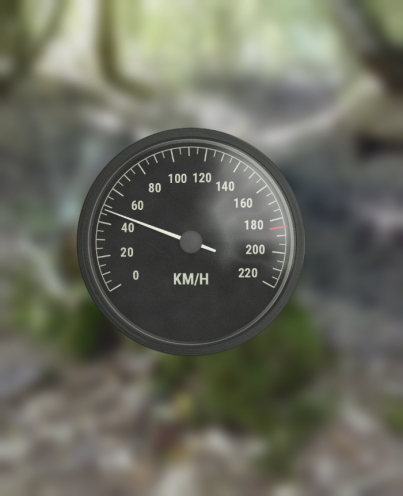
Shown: 47.5
